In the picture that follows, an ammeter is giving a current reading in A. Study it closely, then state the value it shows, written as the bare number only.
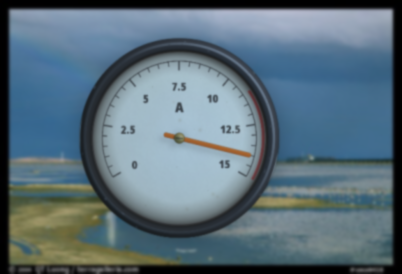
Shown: 14
